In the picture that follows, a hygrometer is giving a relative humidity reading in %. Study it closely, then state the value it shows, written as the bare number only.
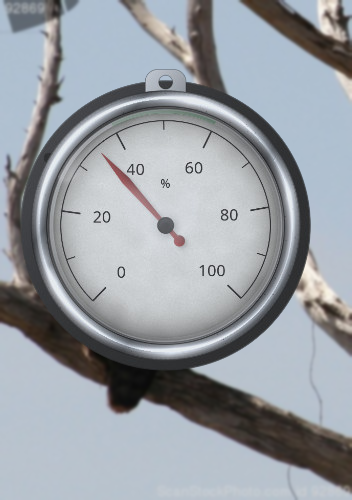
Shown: 35
